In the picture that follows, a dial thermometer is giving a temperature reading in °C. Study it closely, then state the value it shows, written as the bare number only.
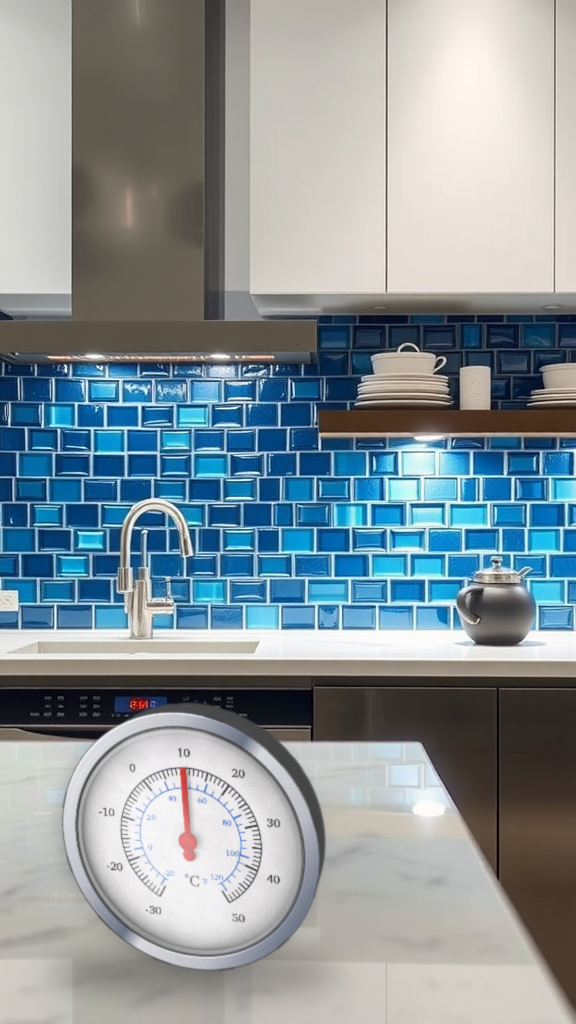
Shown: 10
